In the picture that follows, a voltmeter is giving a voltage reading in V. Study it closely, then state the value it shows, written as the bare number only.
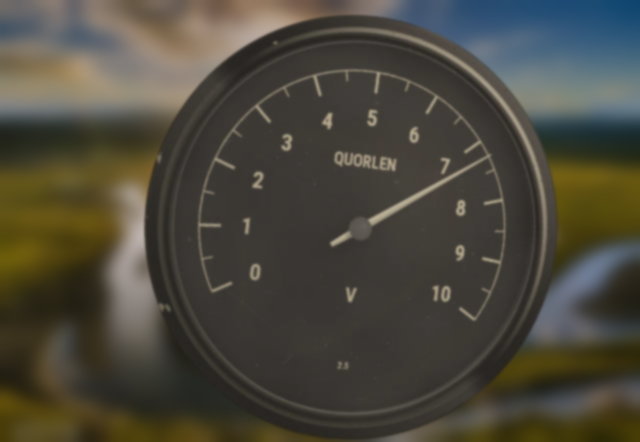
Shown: 7.25
